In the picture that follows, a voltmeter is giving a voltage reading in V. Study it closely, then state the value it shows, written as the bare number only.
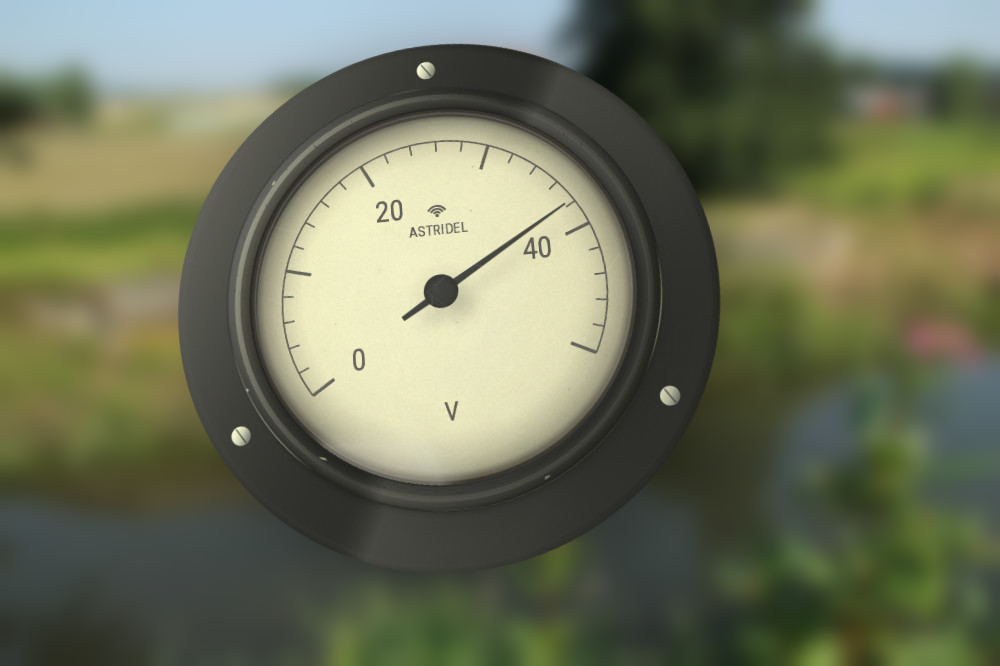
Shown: 38
